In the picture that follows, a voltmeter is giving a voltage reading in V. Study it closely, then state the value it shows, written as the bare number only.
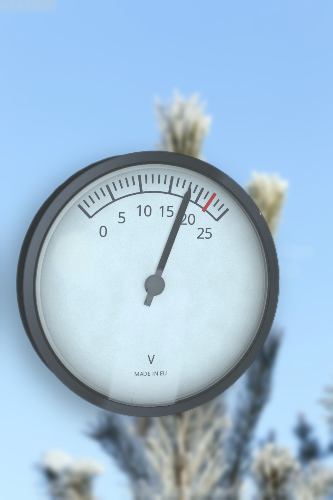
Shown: 18
